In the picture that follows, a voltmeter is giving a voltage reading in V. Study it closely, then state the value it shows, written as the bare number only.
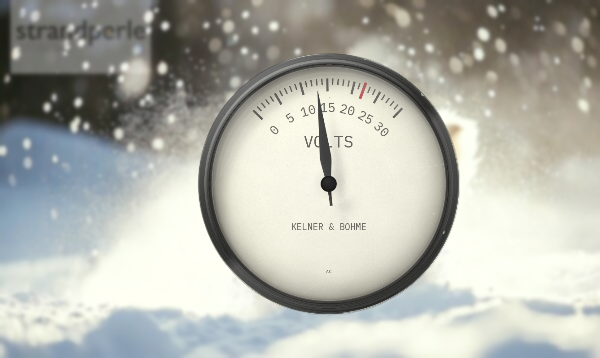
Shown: 13
